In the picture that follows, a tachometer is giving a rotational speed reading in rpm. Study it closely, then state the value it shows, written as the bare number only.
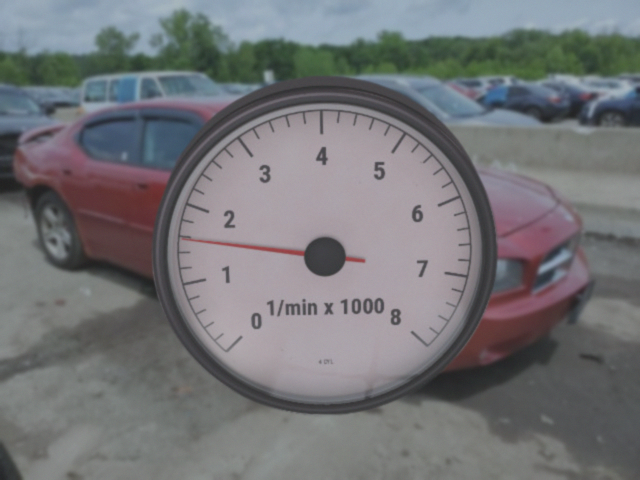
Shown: 1600
